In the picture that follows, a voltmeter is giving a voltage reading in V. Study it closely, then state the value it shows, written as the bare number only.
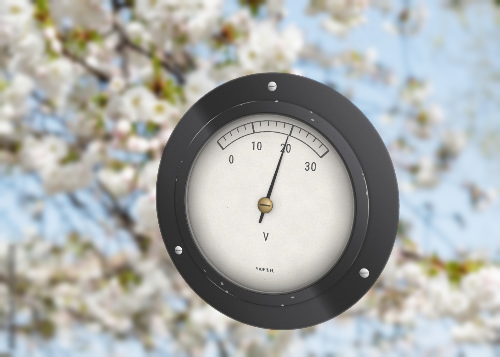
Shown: 20
